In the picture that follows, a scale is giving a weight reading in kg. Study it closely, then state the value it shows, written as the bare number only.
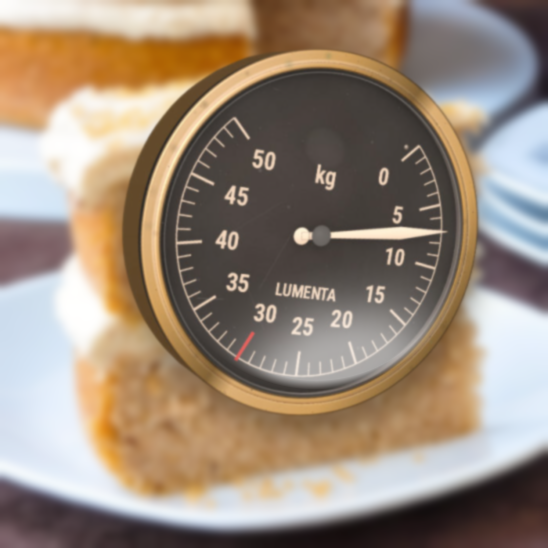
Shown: 7
